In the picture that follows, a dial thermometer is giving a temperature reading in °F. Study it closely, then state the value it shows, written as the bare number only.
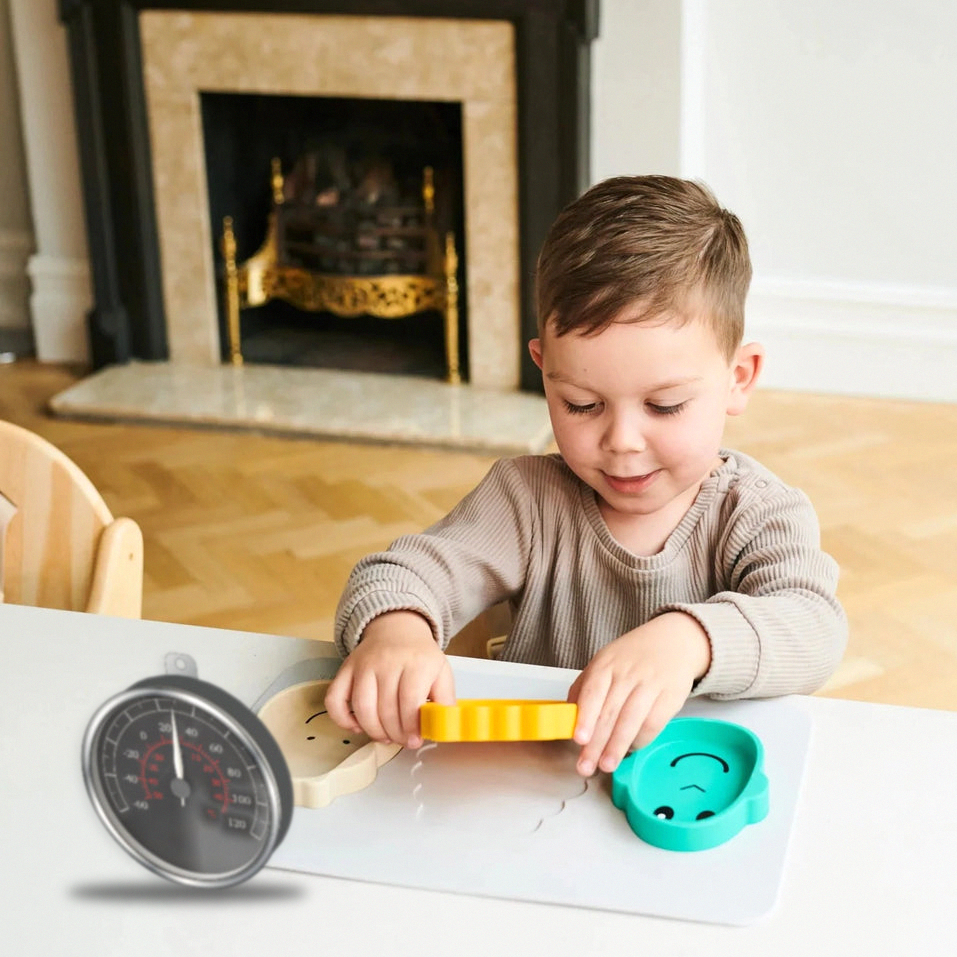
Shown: 30
